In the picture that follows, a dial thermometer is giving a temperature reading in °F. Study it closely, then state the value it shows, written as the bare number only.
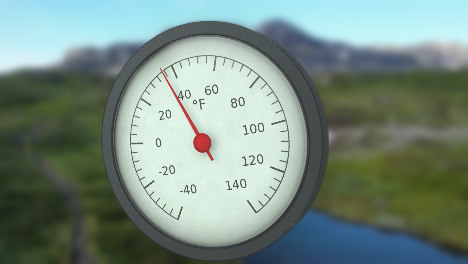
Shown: 36
